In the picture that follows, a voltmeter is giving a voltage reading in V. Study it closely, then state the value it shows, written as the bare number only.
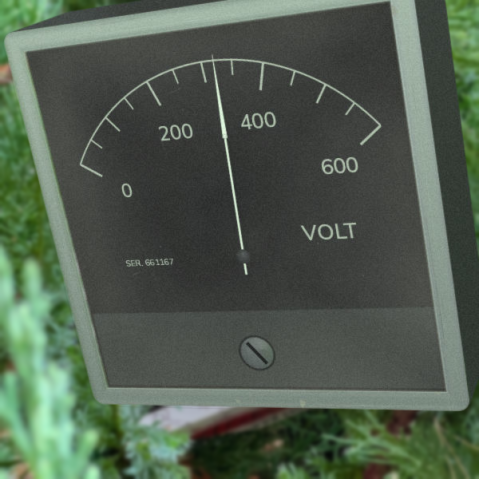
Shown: 325
